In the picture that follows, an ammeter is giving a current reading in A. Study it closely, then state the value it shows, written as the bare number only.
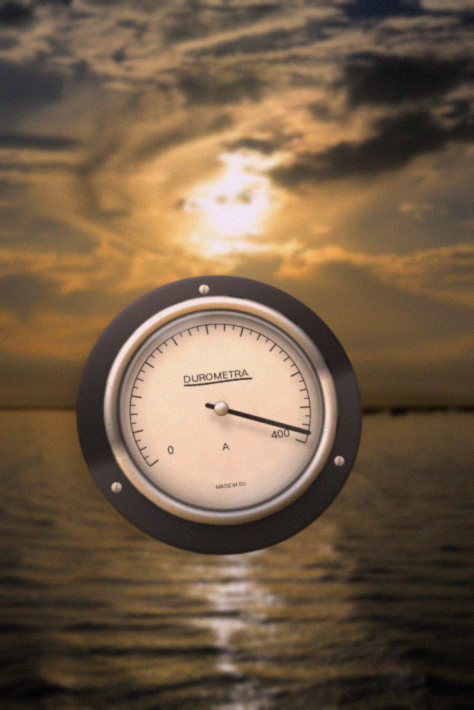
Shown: 390
